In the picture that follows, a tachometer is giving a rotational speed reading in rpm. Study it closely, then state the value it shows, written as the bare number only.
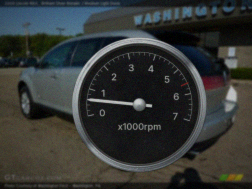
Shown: 600
